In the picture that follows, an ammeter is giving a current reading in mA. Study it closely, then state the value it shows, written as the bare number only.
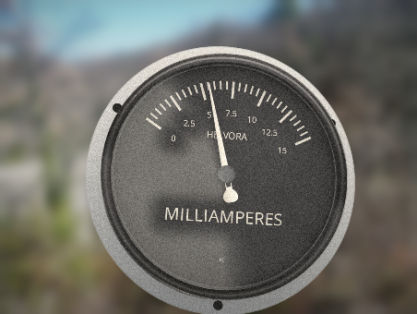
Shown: 5.5
